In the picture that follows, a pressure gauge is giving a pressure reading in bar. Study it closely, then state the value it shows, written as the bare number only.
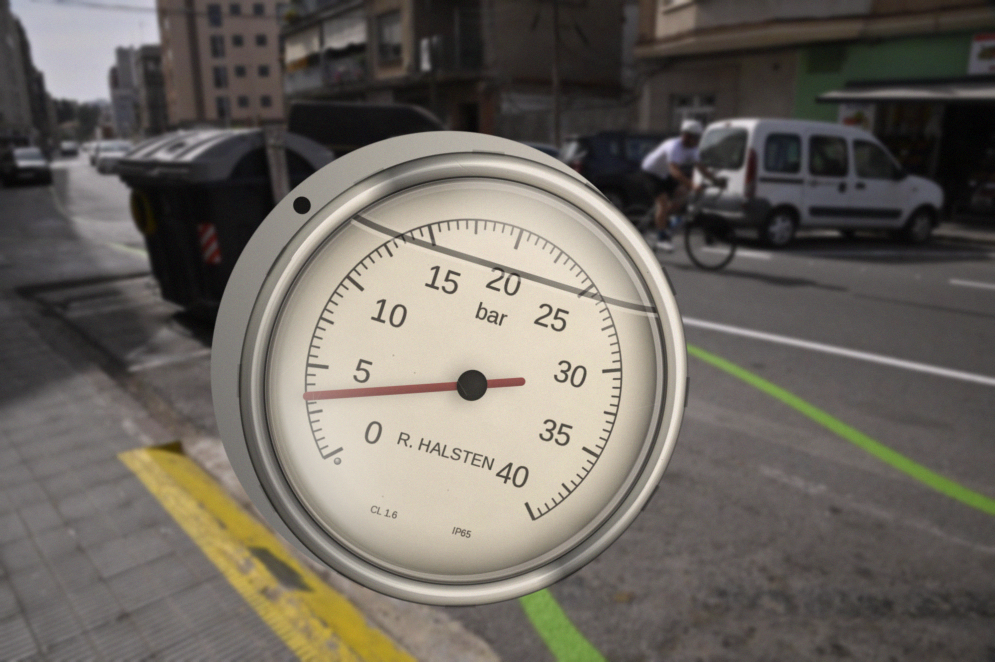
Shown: 3.5
